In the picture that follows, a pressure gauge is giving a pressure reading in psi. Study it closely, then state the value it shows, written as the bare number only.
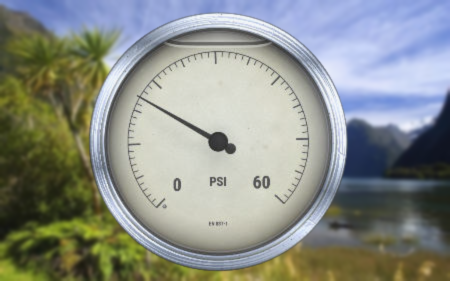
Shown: 17
